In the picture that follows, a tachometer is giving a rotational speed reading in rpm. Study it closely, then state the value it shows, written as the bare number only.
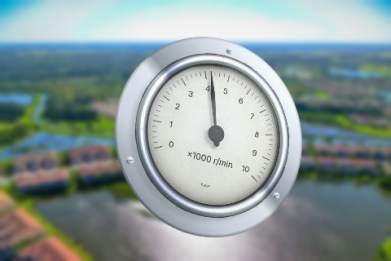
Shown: 4200
